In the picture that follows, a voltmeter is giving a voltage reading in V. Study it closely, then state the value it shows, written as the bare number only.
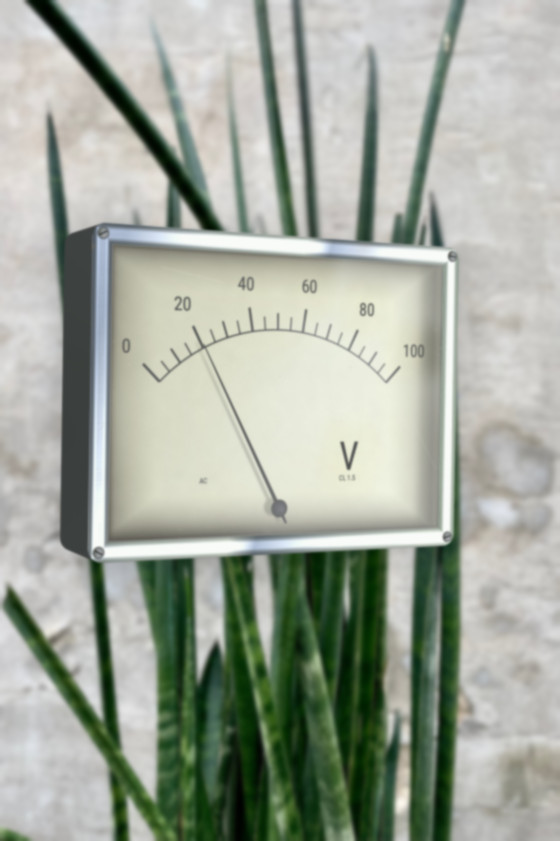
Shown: 20
